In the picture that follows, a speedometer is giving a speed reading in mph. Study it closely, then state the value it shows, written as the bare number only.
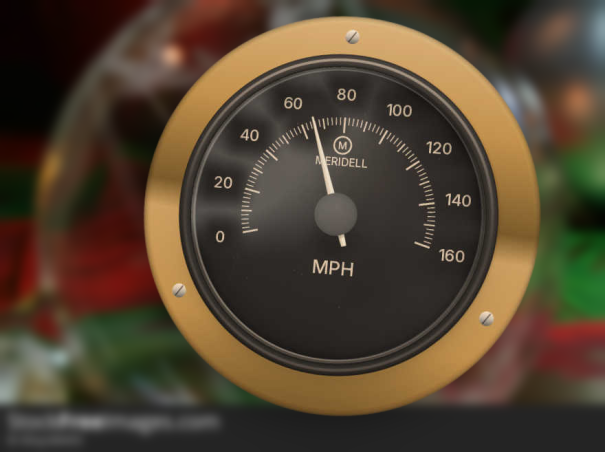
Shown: 66
